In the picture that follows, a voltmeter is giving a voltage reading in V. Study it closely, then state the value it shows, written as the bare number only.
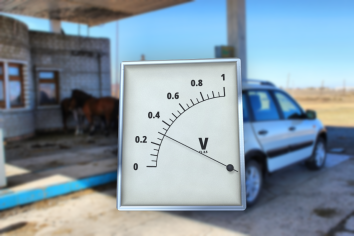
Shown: 0.3
